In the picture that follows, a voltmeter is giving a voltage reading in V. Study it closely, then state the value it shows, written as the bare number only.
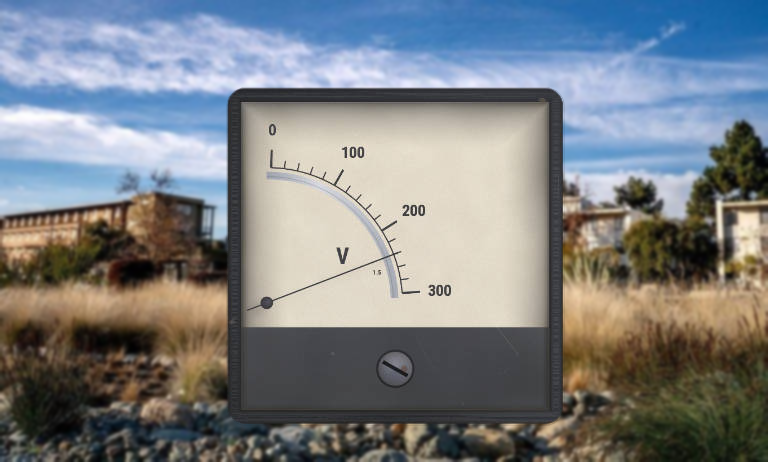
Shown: 240
